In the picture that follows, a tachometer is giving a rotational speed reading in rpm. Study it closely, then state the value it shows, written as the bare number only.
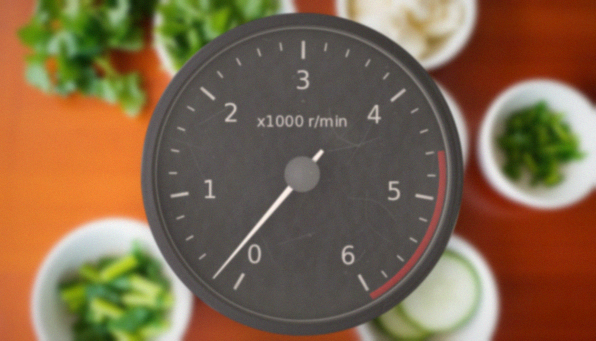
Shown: 200
